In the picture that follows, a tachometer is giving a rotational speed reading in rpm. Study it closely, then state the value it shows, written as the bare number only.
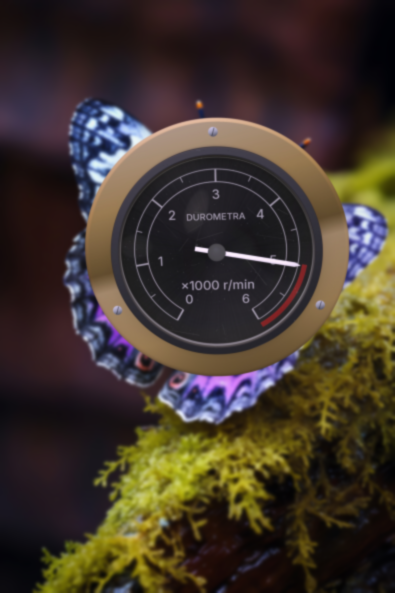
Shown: 5000
